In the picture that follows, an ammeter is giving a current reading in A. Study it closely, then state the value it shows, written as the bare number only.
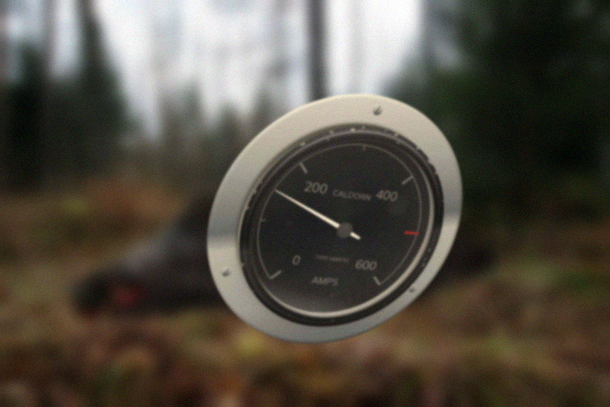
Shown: 150
